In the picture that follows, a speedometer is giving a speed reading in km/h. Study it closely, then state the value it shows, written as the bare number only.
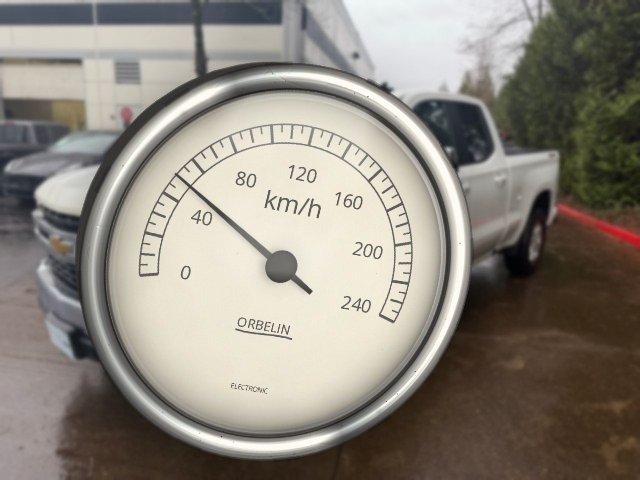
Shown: 50
